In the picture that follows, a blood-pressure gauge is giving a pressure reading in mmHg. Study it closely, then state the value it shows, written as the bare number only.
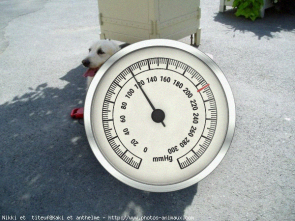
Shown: 120
